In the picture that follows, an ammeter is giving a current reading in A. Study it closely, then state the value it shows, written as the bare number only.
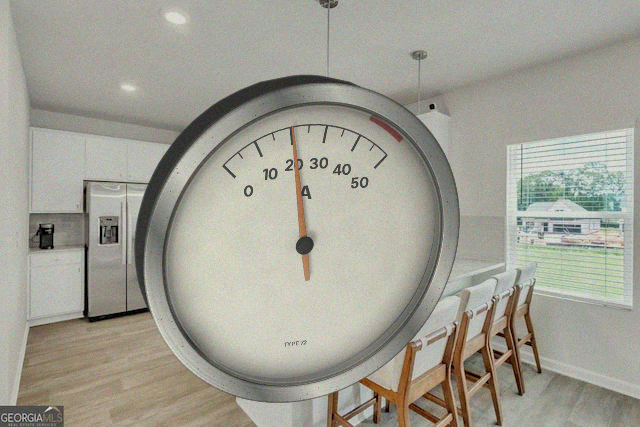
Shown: 20
